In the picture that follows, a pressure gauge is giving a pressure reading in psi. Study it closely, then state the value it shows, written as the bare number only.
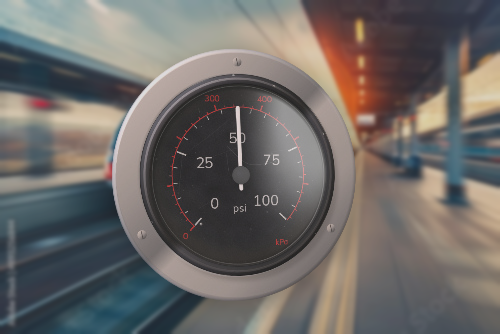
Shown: 50
